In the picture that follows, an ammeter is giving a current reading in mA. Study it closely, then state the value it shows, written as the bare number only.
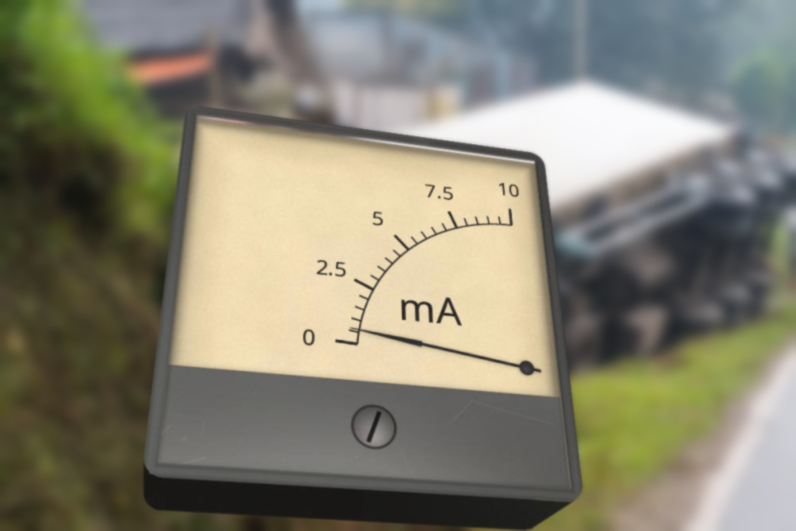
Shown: 0.5
